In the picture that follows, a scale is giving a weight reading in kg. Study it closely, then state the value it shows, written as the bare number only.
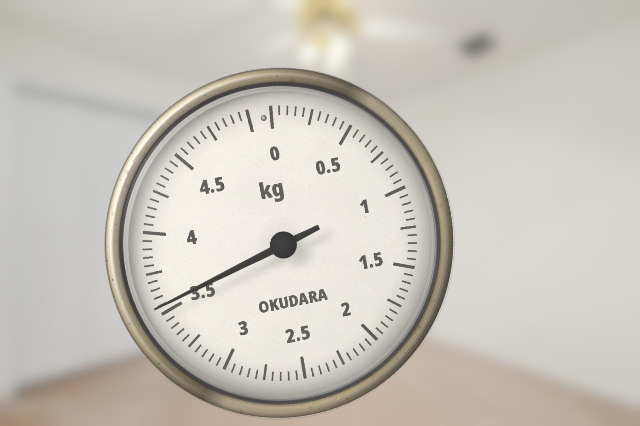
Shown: 3.55
